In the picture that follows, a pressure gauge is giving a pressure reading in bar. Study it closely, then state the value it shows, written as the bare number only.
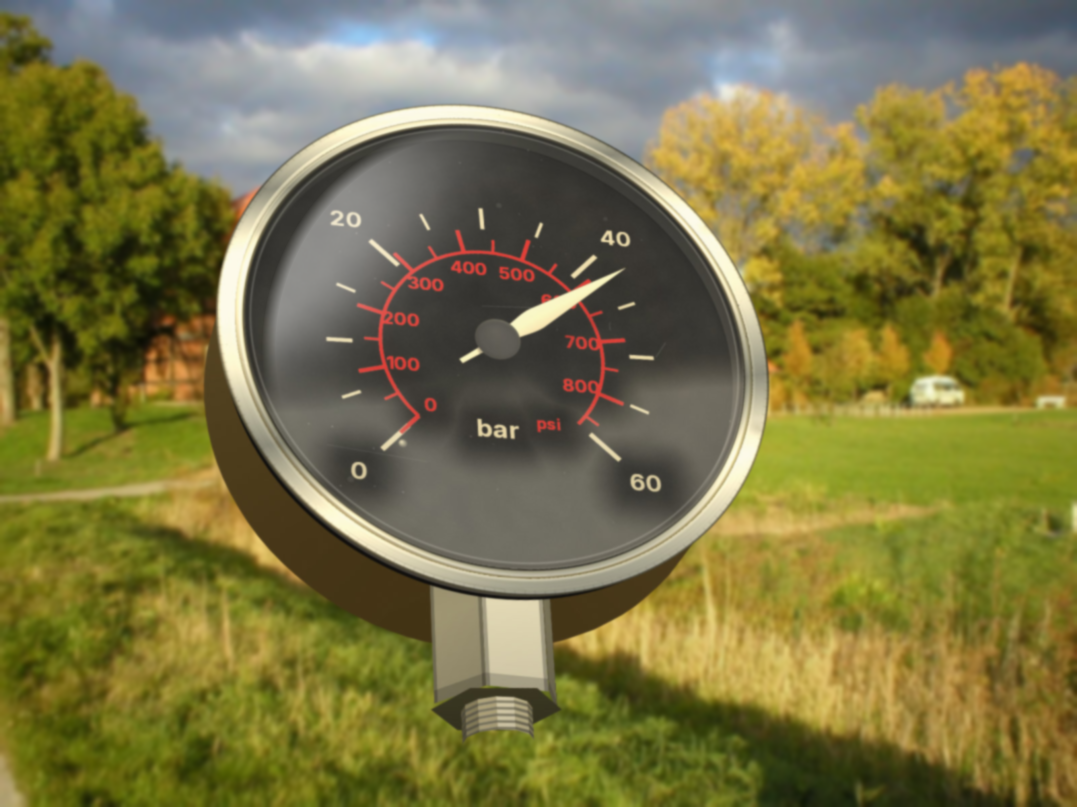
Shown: 42.5
